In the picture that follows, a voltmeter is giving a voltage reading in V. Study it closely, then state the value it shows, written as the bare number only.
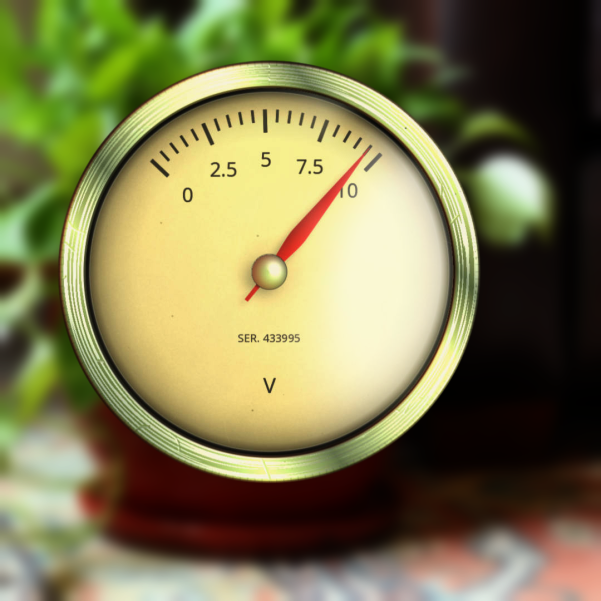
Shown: 9.5
